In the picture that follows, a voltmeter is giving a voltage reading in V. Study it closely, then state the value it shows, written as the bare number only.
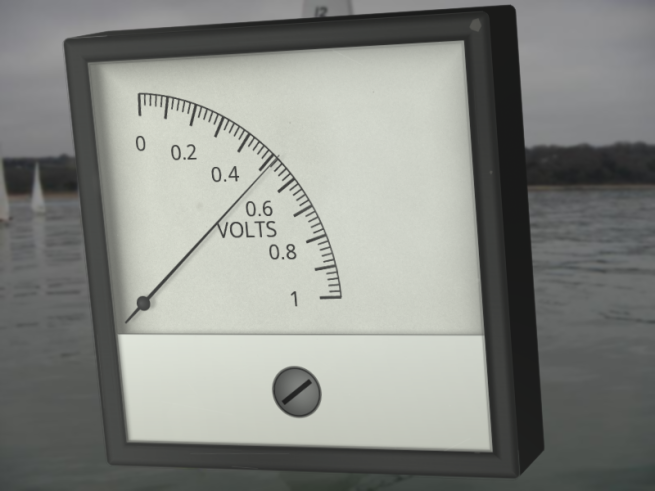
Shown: 0.52
